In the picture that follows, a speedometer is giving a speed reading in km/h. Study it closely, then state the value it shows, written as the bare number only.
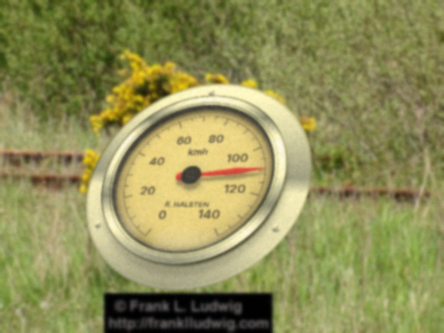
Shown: 110
